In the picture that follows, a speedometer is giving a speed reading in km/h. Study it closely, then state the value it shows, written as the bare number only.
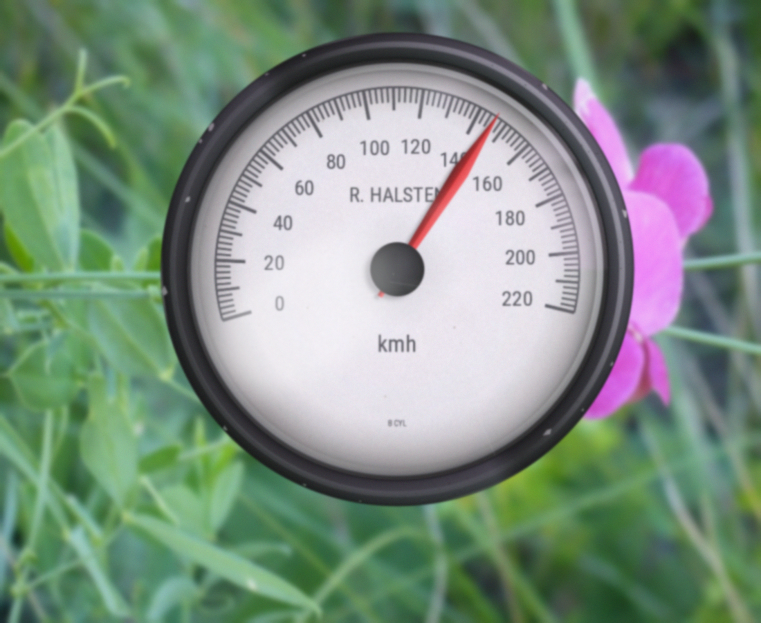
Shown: 146
